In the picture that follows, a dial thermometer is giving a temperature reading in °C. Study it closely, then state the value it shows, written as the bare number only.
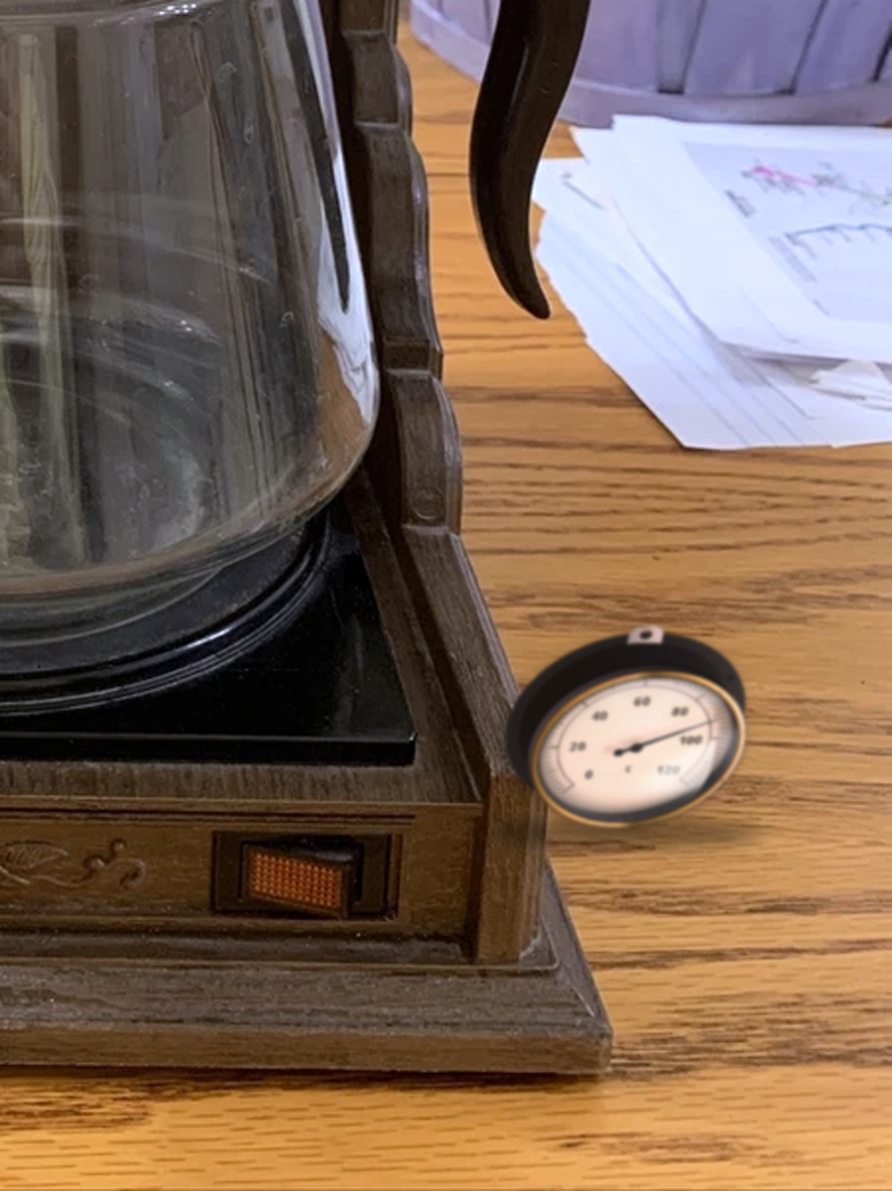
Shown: 90
